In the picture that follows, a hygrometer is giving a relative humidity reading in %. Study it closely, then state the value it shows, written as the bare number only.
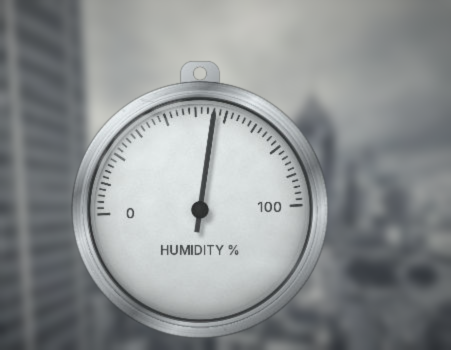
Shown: 56
